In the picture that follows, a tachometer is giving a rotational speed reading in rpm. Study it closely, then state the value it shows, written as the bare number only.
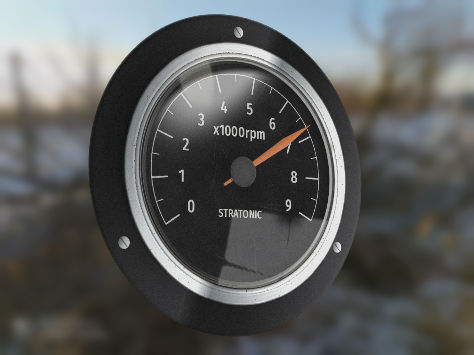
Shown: 6750
